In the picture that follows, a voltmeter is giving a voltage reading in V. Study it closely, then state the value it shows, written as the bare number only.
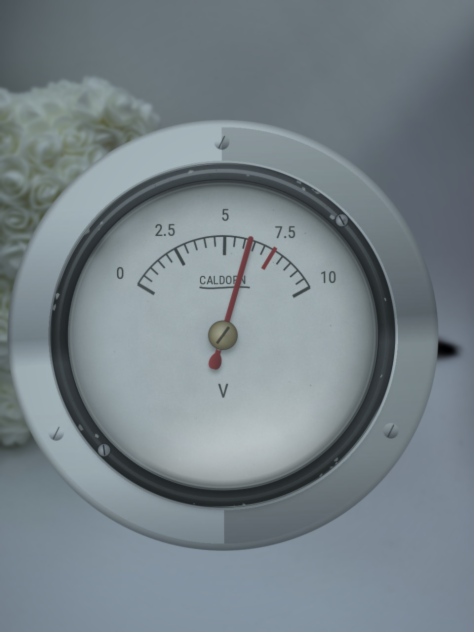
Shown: 6.25
